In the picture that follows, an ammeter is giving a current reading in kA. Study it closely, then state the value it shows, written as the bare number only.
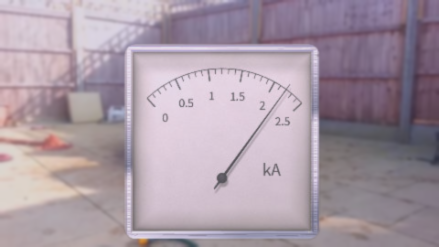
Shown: 2.2
